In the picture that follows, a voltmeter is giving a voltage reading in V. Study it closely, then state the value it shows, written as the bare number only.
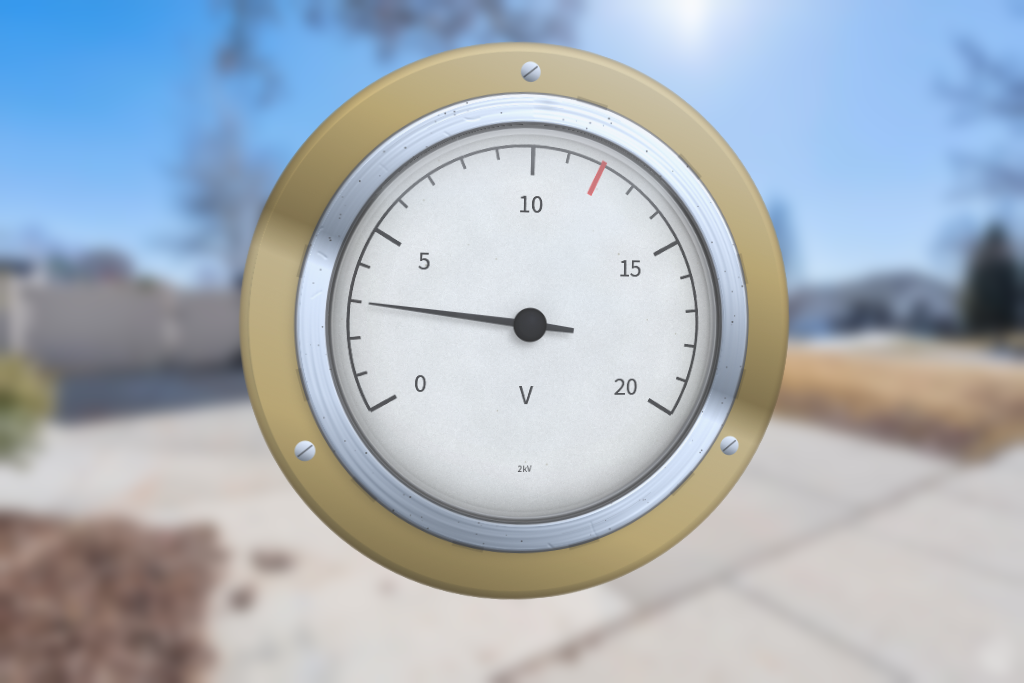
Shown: 3
